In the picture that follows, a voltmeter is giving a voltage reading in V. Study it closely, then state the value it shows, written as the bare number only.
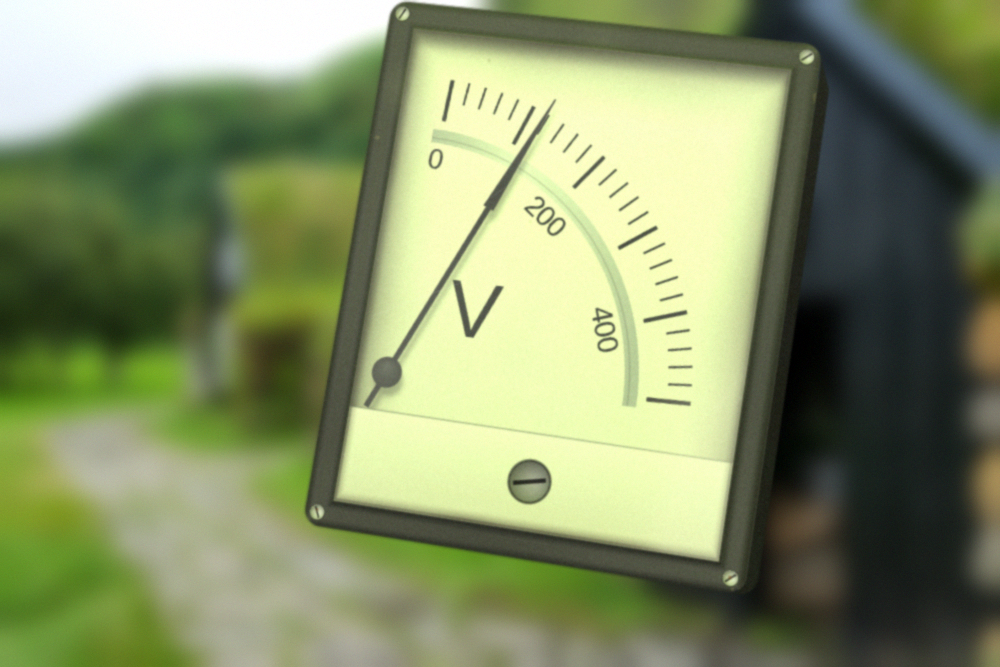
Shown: 120
